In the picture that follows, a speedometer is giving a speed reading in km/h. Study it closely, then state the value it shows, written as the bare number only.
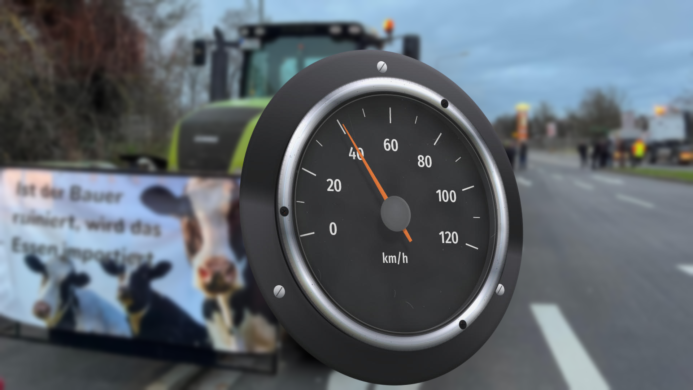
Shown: 40
